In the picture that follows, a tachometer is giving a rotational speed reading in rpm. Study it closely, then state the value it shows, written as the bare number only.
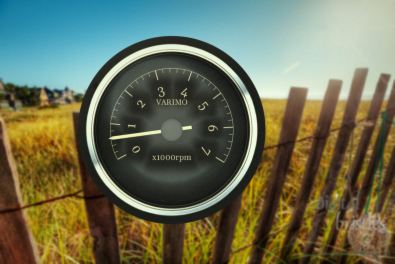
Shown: 600
